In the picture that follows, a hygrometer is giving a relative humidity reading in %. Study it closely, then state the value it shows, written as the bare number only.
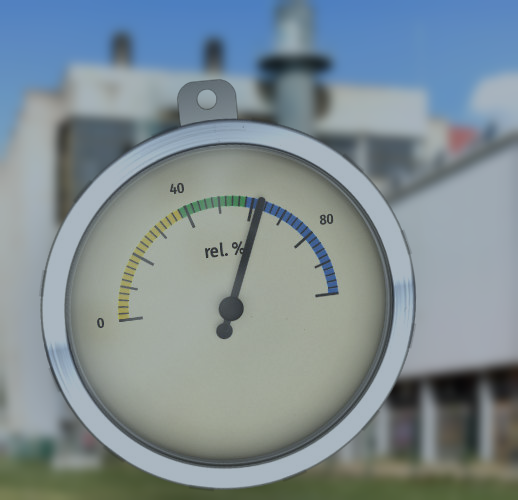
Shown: 62
